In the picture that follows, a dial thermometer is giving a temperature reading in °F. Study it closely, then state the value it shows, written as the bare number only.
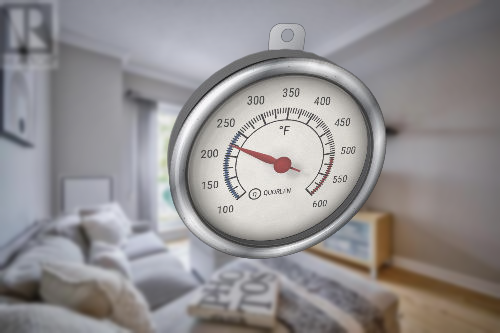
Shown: 225
